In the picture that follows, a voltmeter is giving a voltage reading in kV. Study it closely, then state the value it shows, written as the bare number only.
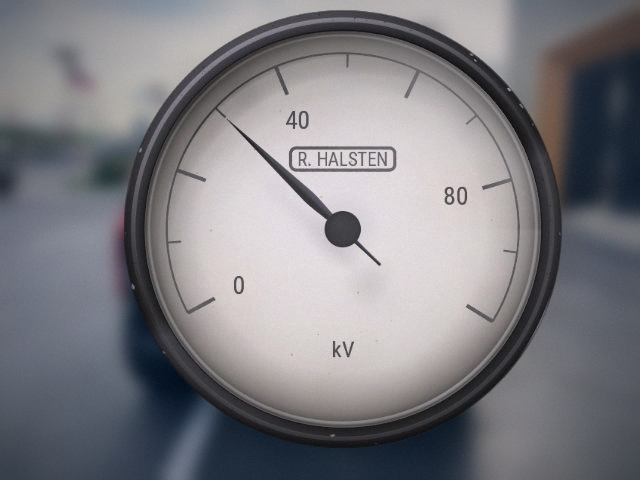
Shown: 30
